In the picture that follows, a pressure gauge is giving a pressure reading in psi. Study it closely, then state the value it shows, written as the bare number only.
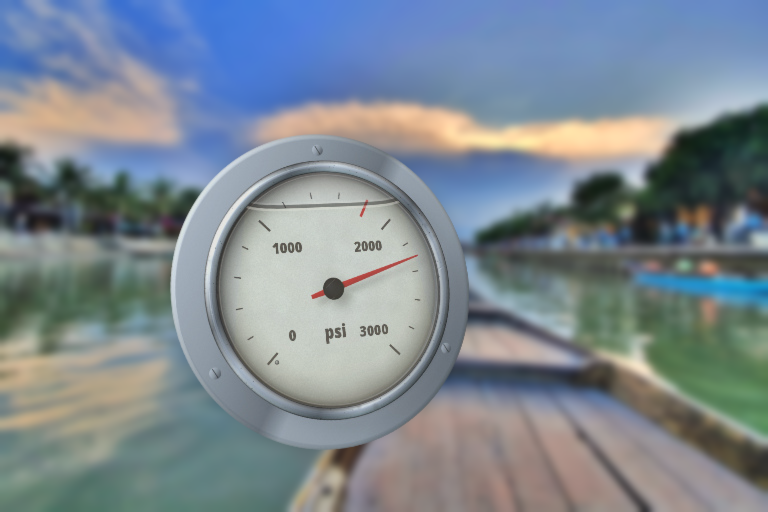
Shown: 2300
